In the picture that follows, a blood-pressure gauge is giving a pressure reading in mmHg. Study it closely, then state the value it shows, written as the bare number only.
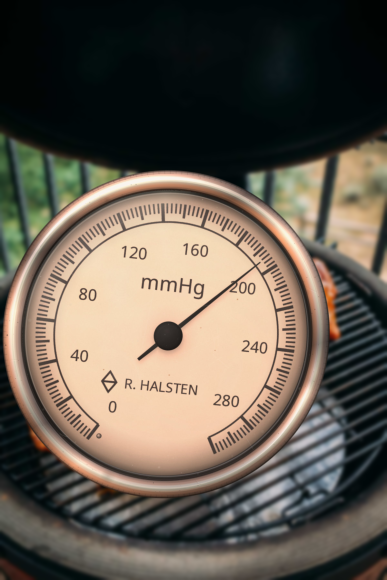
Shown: 194
